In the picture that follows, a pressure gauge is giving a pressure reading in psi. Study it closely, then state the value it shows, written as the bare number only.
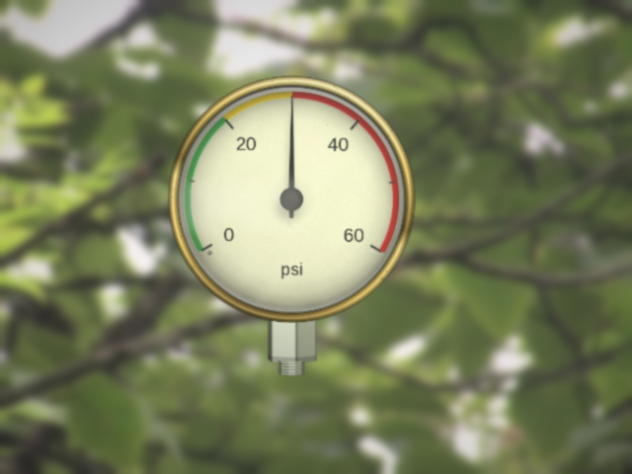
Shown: 30
